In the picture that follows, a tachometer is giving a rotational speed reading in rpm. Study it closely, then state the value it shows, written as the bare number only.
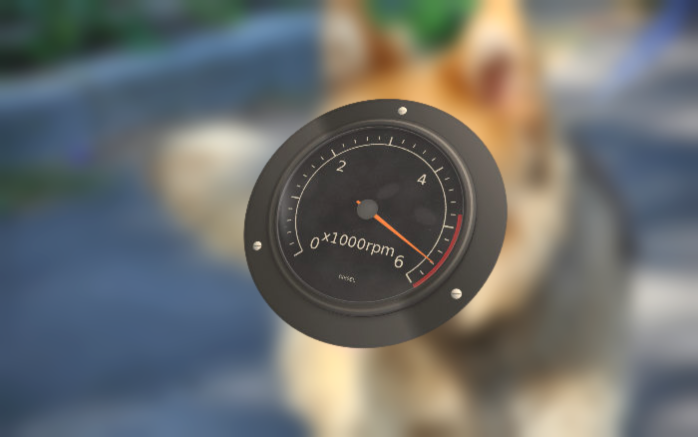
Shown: 5600
